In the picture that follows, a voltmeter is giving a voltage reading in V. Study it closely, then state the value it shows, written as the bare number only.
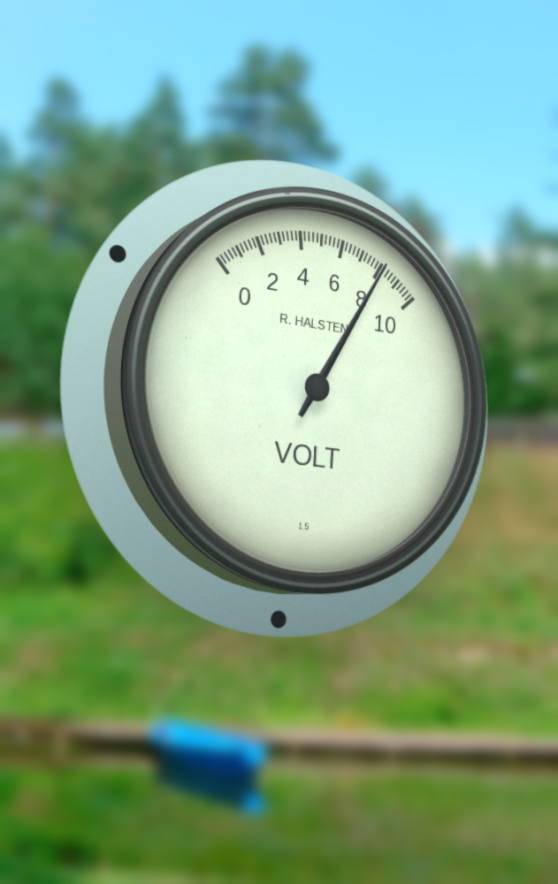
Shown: 8
